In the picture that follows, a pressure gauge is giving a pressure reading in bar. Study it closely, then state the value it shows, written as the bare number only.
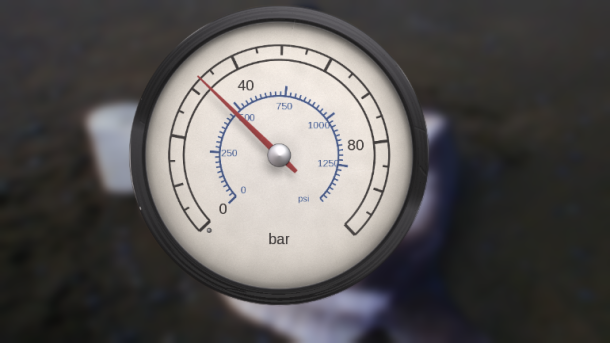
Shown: 32.5
